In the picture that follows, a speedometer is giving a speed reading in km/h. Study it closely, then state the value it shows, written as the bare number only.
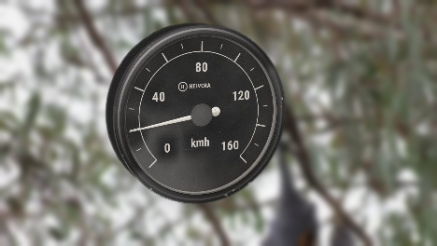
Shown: 20
